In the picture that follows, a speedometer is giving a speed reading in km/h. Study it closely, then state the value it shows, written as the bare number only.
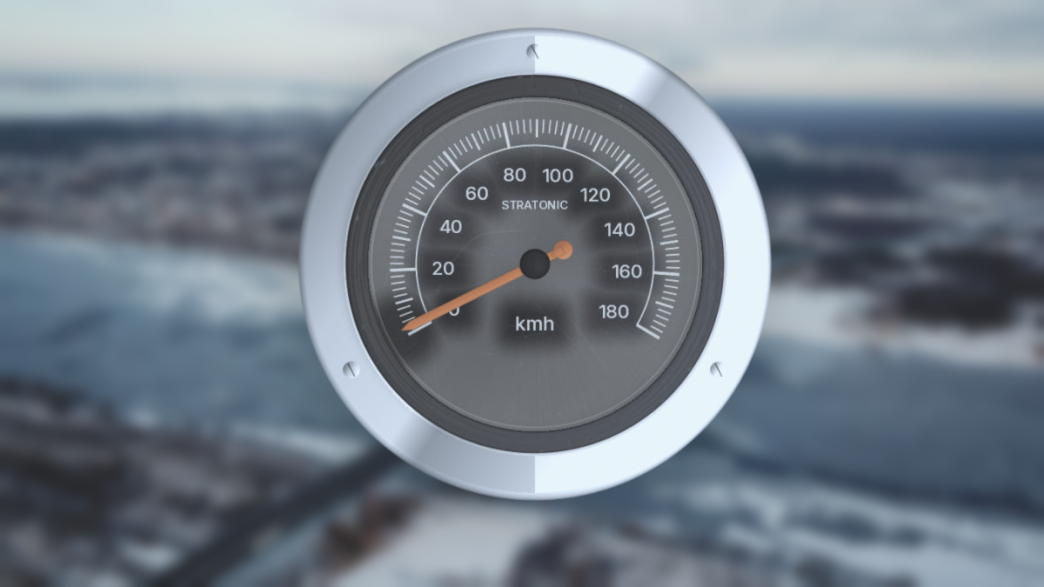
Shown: 2
